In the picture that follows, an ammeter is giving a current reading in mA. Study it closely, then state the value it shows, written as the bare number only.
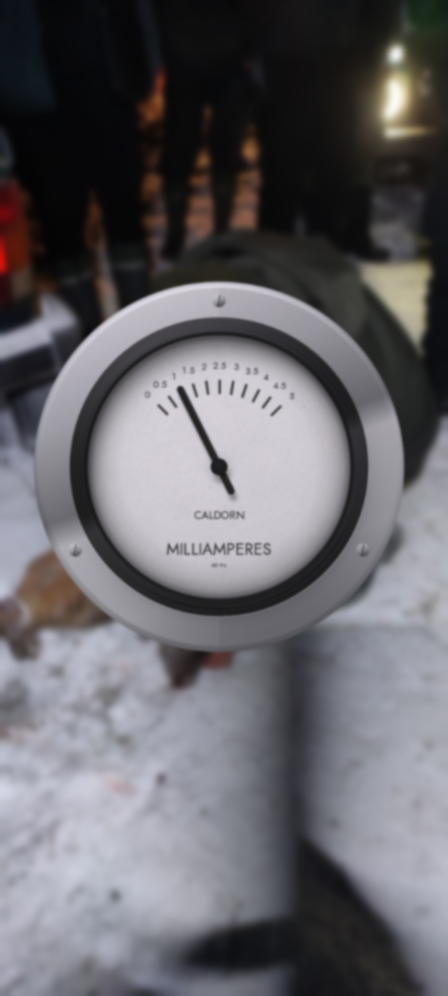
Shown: 1
